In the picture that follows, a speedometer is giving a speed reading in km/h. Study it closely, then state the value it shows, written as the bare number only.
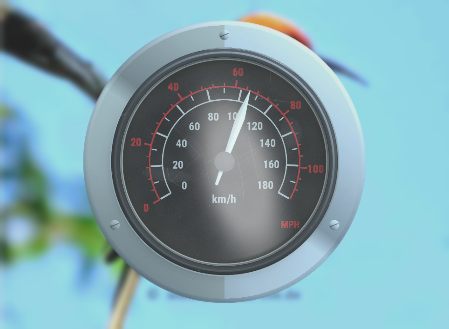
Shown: 105
